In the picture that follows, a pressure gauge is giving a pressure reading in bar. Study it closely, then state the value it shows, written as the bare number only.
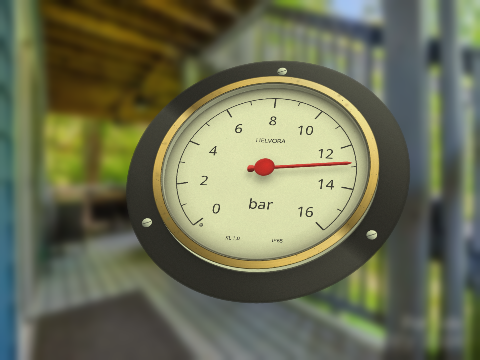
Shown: 13
